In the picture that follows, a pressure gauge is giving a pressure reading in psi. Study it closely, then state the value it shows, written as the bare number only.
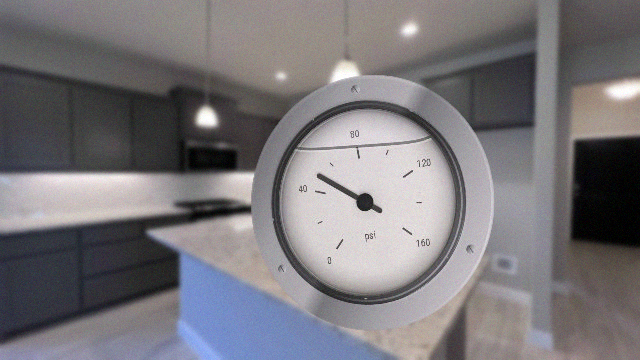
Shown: 50
